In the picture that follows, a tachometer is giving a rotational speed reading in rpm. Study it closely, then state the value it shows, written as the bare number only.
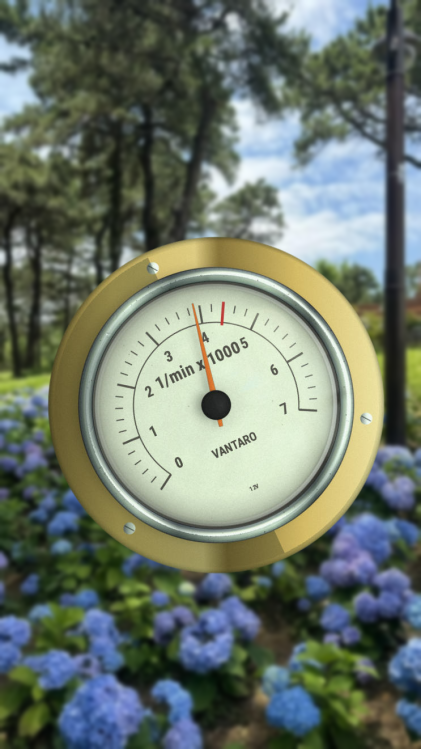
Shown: 3900
